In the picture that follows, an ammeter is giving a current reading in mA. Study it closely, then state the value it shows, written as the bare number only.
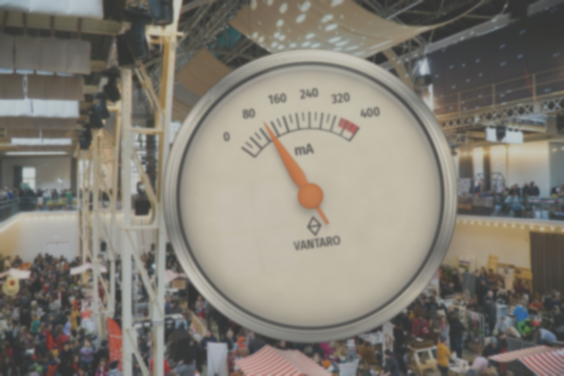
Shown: 100
